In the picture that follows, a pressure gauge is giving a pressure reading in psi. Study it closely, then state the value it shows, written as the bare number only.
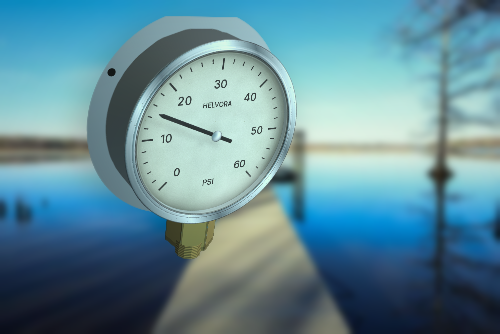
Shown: 15
